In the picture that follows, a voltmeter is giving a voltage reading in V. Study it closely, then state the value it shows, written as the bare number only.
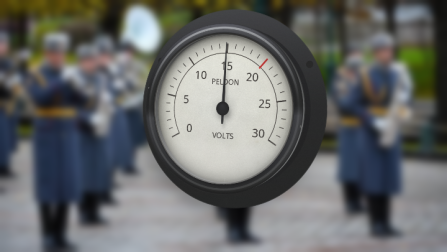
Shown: 15
